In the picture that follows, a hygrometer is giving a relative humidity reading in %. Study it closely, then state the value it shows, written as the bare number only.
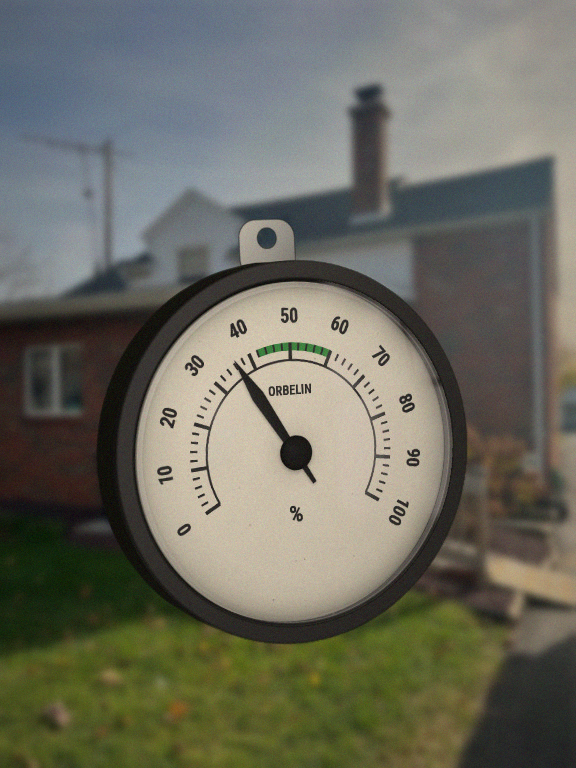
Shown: 36
